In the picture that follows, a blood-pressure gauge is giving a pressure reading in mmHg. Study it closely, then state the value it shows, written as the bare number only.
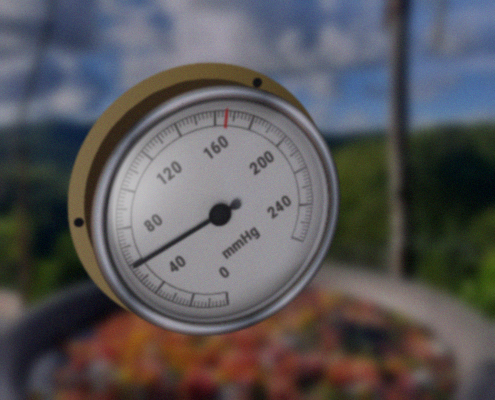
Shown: 60
